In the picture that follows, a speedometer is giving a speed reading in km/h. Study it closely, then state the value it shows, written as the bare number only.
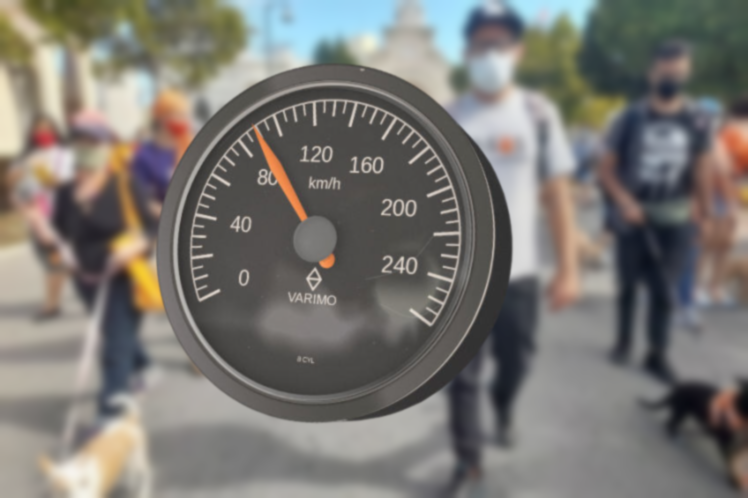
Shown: 90
